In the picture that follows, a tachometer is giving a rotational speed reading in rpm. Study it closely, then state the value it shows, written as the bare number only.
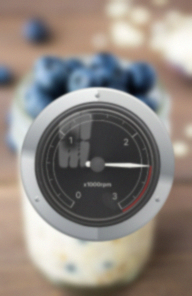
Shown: 2400
